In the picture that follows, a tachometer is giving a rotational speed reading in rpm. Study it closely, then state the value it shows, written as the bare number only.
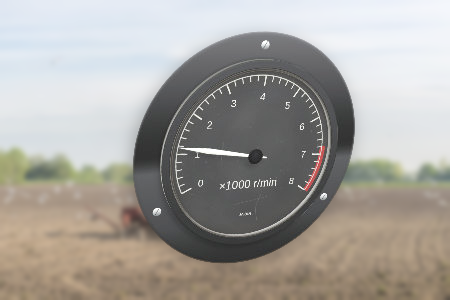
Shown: 1200
